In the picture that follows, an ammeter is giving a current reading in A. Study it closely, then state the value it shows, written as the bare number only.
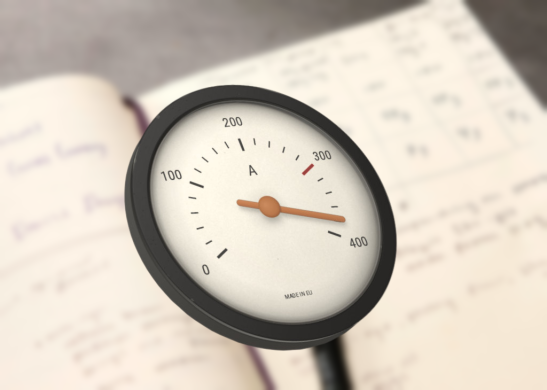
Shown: 380
